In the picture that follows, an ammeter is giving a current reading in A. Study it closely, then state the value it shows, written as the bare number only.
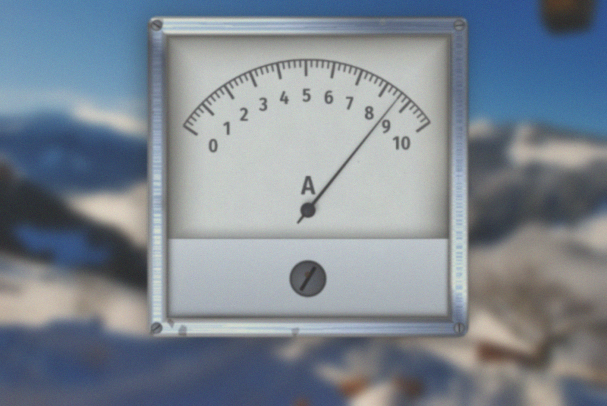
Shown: 8.6
